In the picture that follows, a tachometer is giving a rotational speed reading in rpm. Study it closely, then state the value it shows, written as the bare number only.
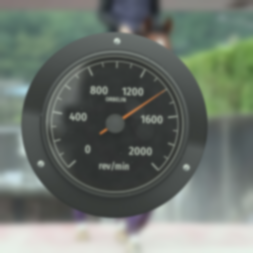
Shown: 1400
